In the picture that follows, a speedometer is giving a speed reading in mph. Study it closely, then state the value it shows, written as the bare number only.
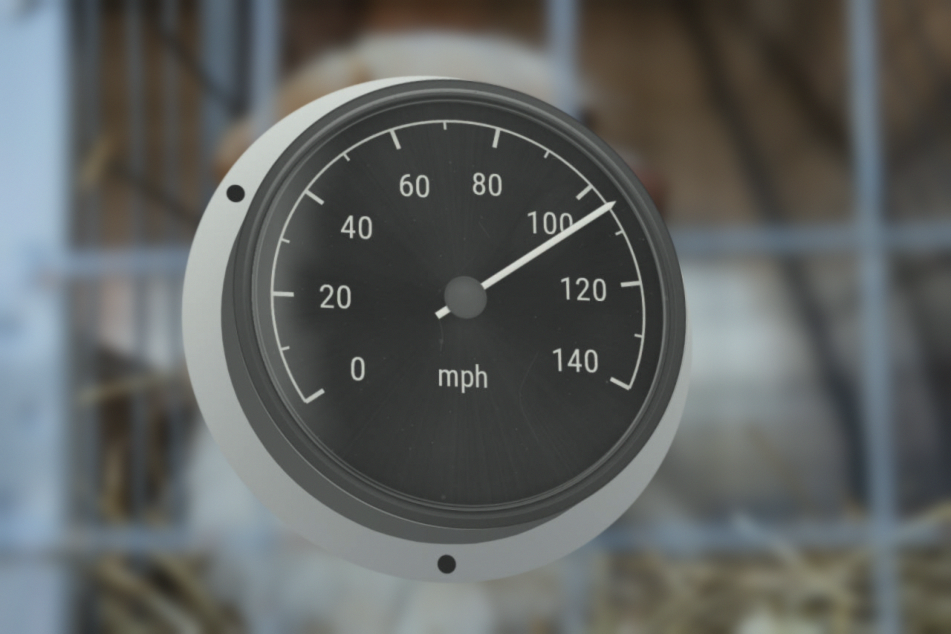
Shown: 105
